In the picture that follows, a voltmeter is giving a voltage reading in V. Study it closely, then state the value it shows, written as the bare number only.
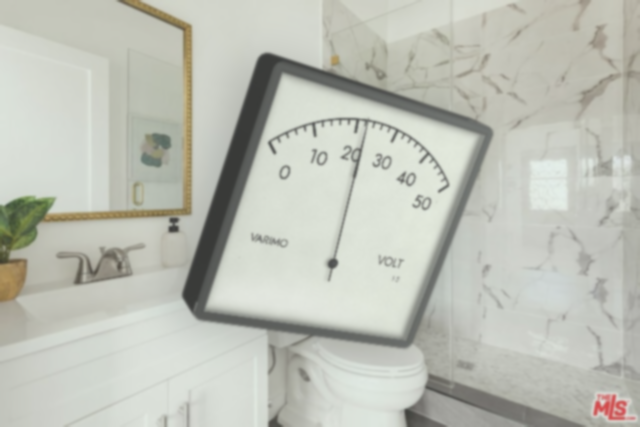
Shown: 22
